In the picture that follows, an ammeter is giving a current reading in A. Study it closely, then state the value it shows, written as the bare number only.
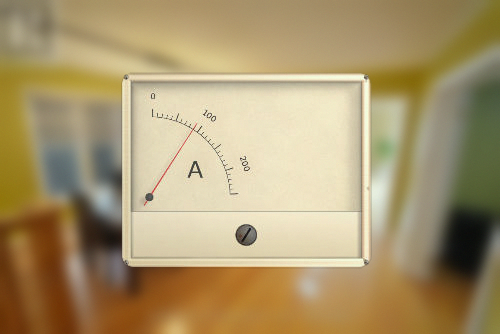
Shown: 90
